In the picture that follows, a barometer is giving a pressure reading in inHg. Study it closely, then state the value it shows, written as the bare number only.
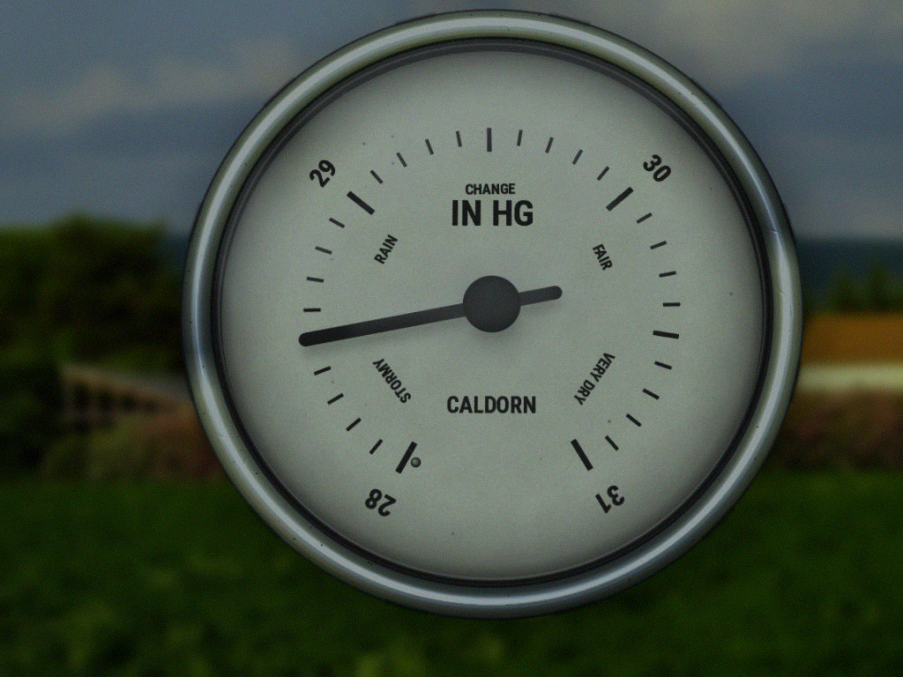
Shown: 28.5
